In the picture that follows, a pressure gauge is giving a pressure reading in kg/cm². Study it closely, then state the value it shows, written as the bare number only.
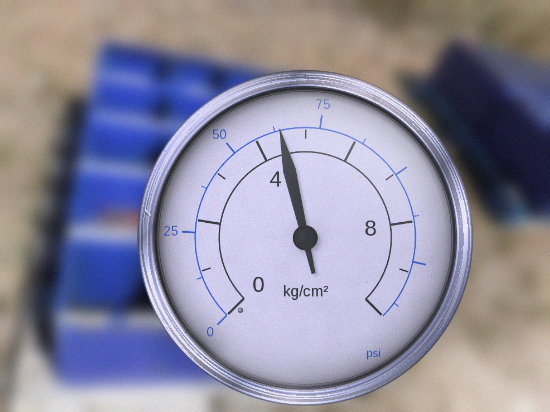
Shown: 4.5
